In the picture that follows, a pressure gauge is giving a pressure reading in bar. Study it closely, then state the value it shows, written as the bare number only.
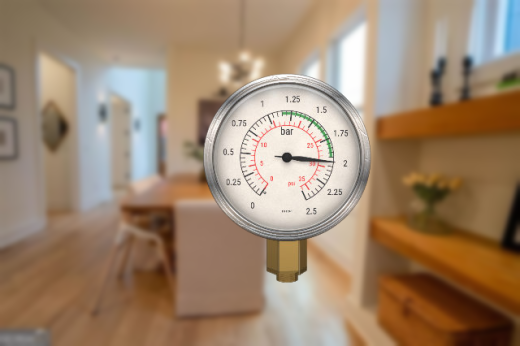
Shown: 2
